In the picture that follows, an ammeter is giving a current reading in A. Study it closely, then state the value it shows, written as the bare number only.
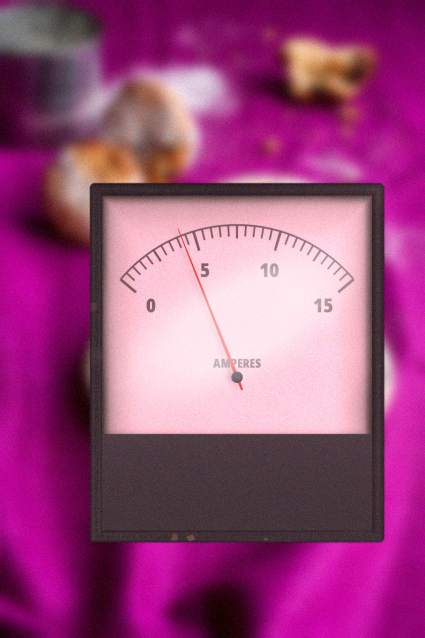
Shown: 4.25
